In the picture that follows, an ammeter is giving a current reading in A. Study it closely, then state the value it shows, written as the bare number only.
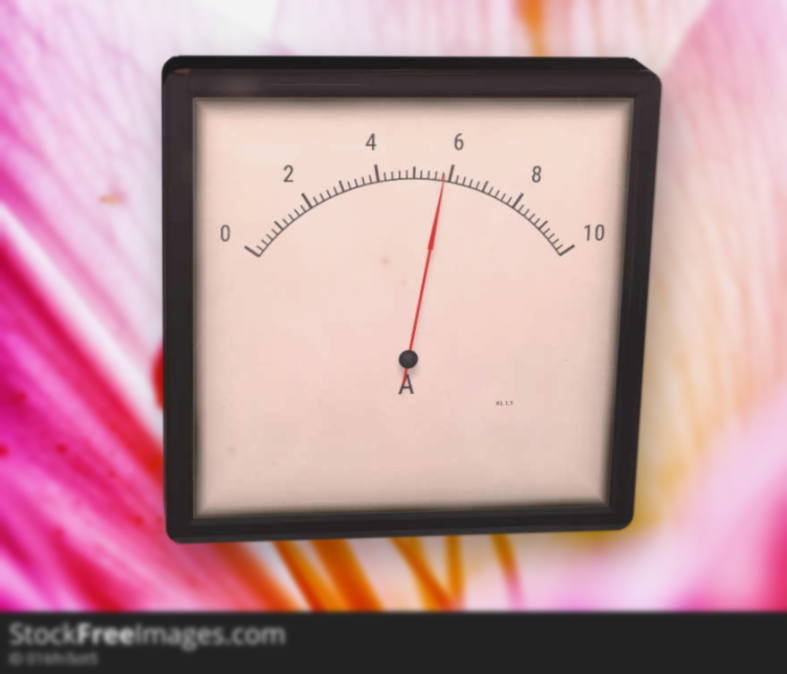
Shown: 5.8
